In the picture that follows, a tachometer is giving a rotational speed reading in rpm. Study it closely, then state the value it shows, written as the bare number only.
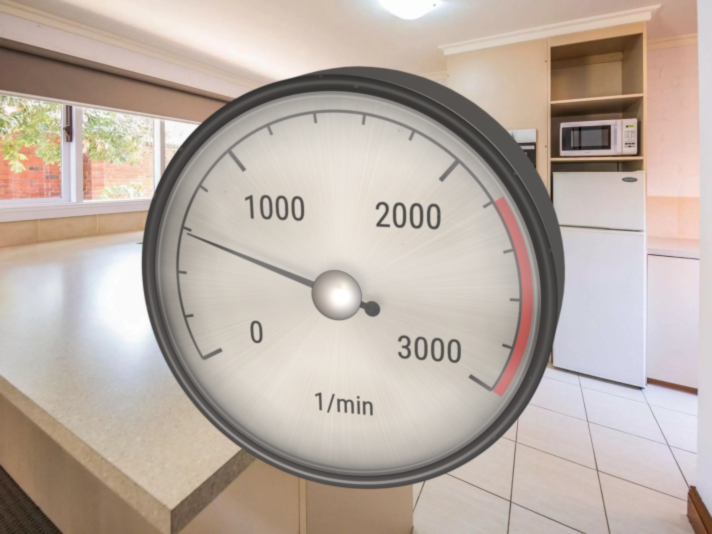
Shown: 600
